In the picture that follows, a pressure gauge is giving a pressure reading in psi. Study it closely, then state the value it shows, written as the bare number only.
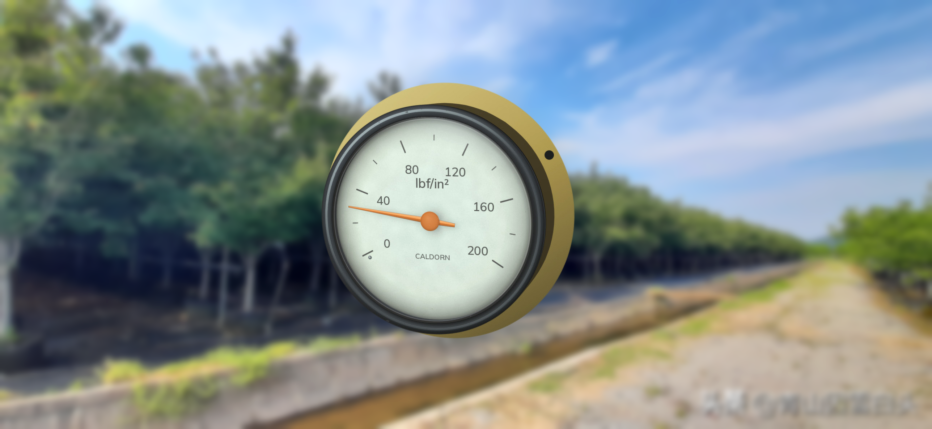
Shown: 30
